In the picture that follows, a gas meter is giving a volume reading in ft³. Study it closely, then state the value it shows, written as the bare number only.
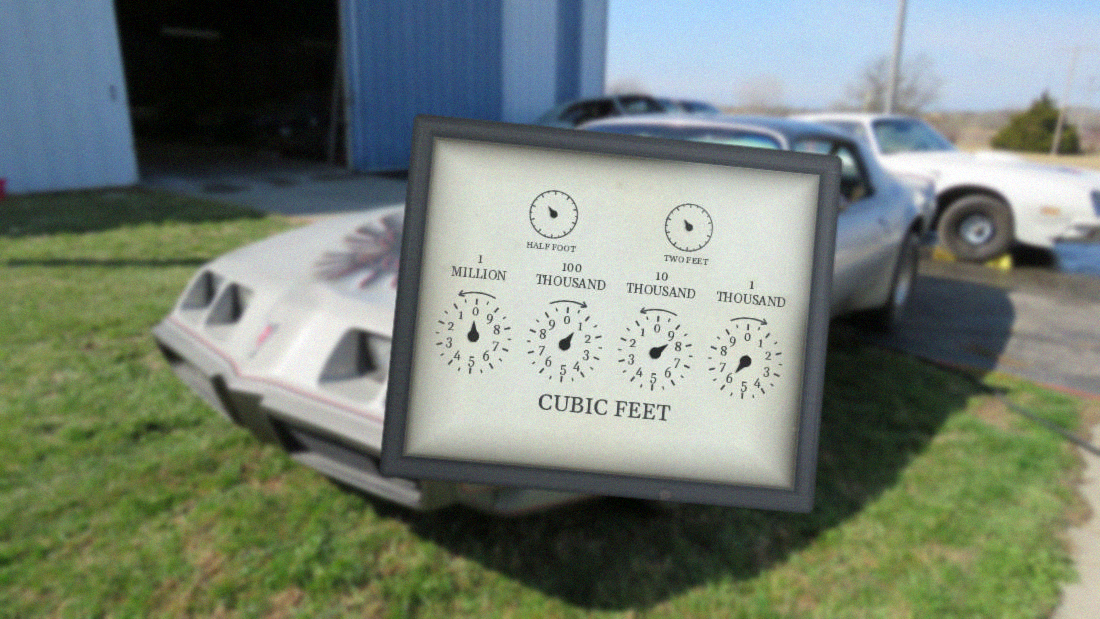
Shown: 8600
